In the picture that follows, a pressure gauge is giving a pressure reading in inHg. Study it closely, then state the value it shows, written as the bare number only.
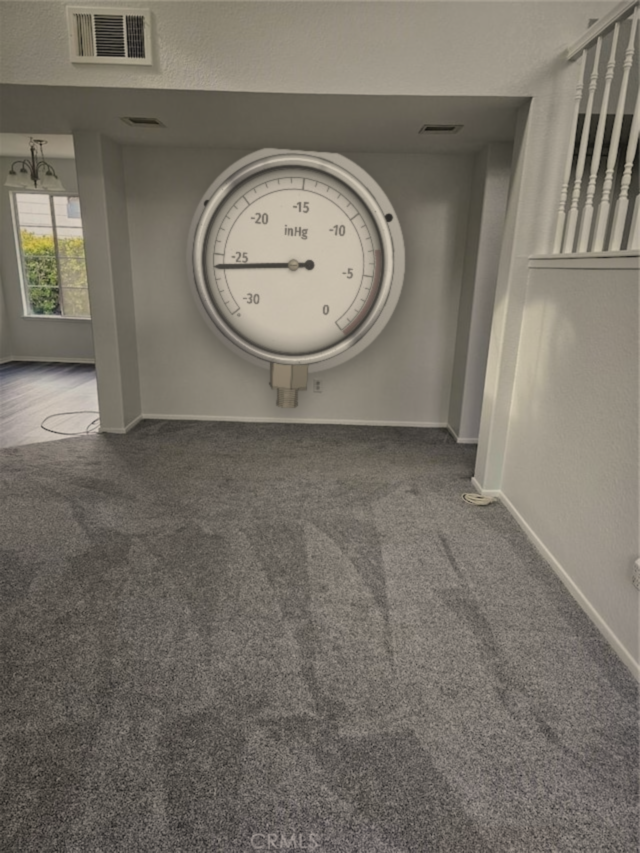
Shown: -26
